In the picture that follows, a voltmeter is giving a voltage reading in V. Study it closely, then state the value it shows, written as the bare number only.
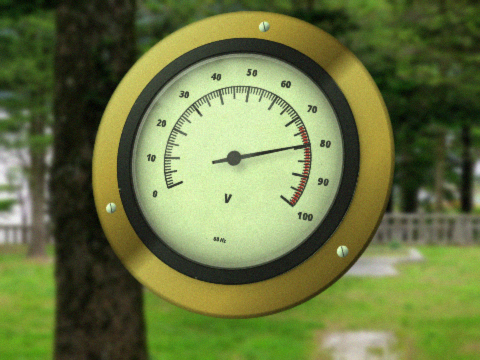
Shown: 80
